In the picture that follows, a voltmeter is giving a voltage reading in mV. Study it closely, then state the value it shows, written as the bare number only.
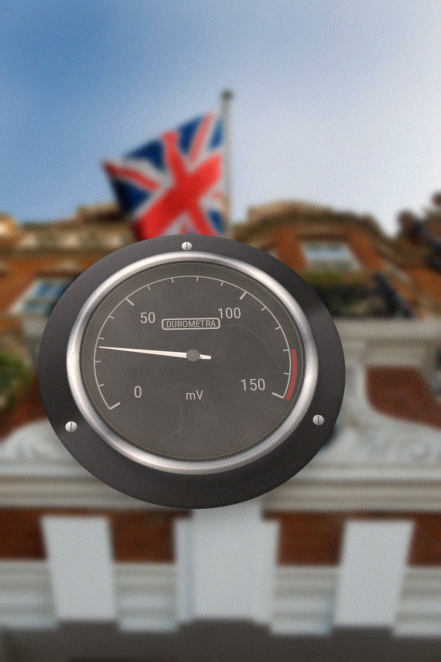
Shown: 25
